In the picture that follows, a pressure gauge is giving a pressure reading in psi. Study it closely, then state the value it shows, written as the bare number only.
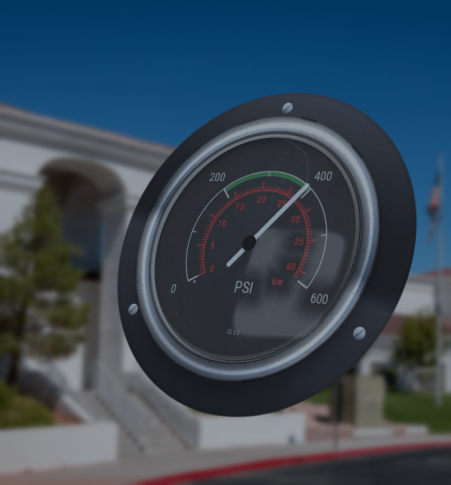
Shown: 400
